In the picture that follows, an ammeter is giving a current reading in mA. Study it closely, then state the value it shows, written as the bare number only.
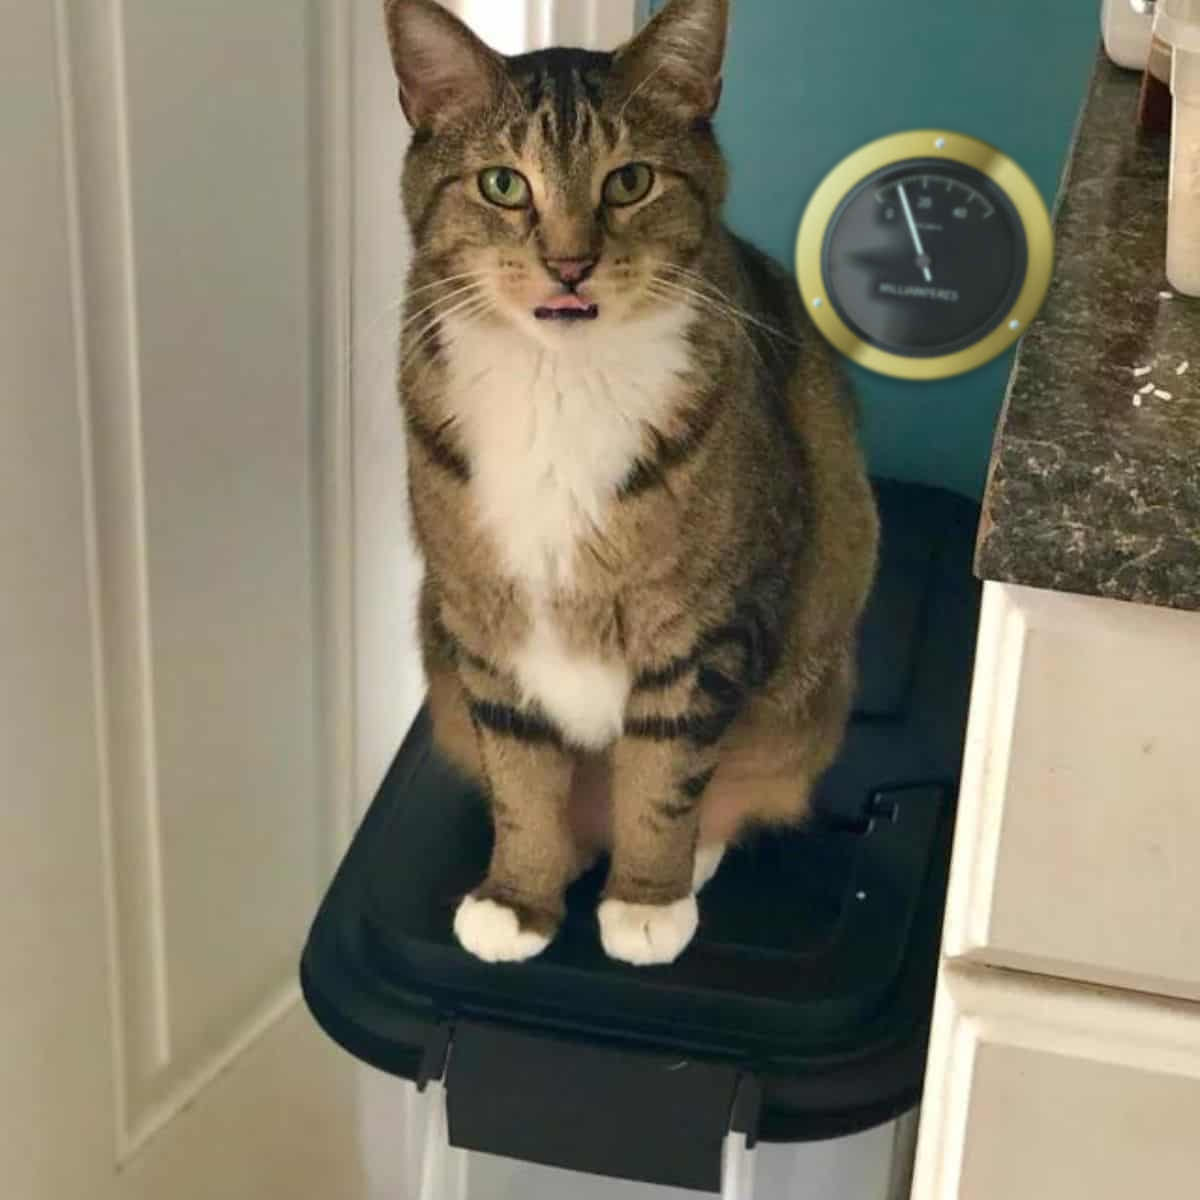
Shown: 10
